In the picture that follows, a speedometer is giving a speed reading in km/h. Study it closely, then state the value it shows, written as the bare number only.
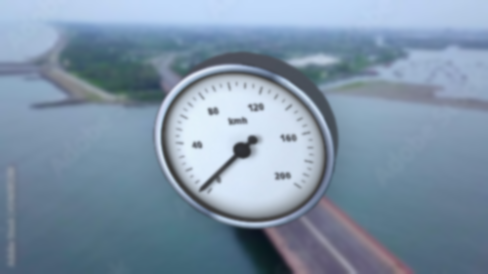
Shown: 5
